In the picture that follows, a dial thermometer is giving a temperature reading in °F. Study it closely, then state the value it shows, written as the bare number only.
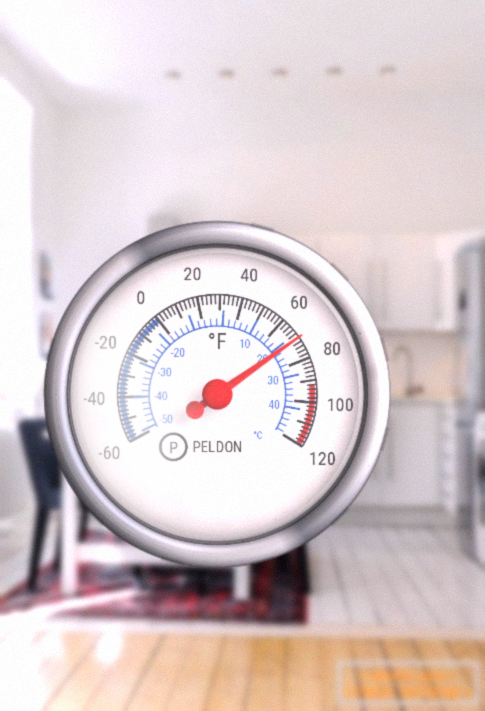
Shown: 70
